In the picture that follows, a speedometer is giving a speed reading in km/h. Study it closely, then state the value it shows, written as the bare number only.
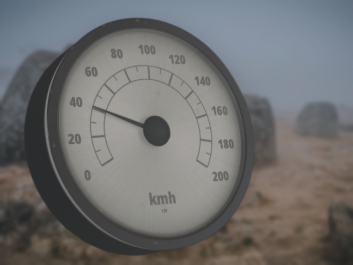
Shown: 40
